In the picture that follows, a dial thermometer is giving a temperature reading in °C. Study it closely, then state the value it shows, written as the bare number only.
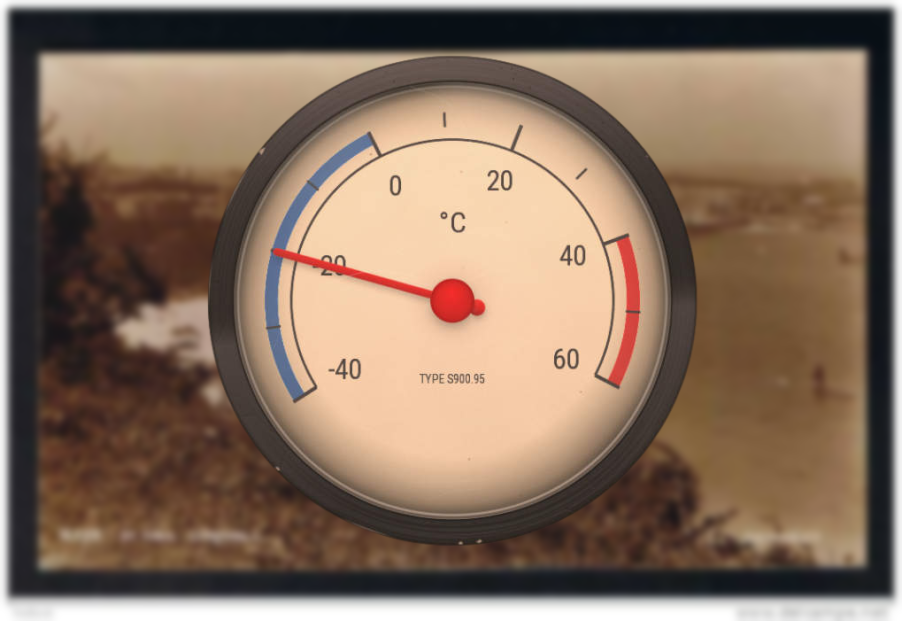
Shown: -20
